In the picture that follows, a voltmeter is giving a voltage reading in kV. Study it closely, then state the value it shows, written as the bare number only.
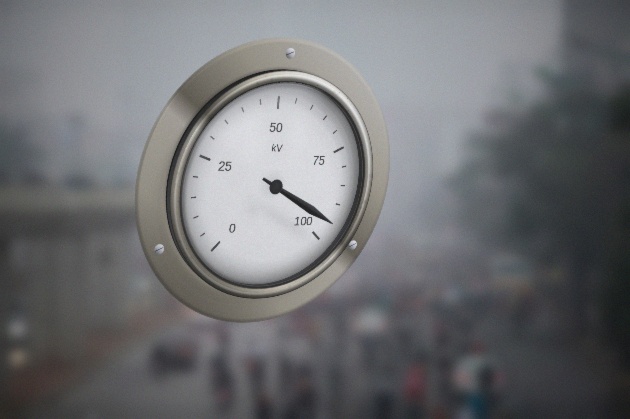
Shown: 95
